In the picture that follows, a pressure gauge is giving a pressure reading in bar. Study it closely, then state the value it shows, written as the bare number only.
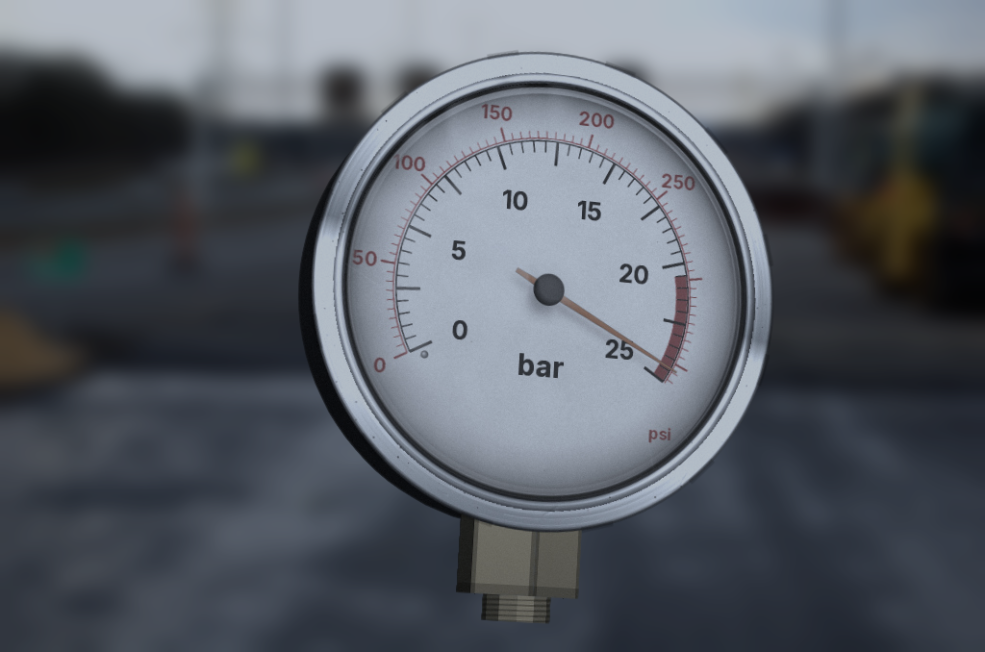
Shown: 24.5
